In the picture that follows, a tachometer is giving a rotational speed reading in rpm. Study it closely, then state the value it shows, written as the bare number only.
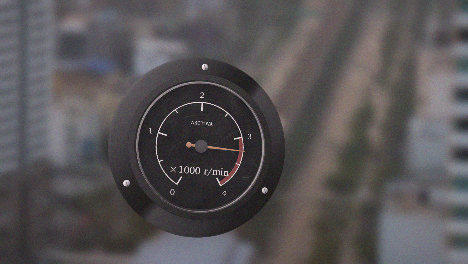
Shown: 3250
